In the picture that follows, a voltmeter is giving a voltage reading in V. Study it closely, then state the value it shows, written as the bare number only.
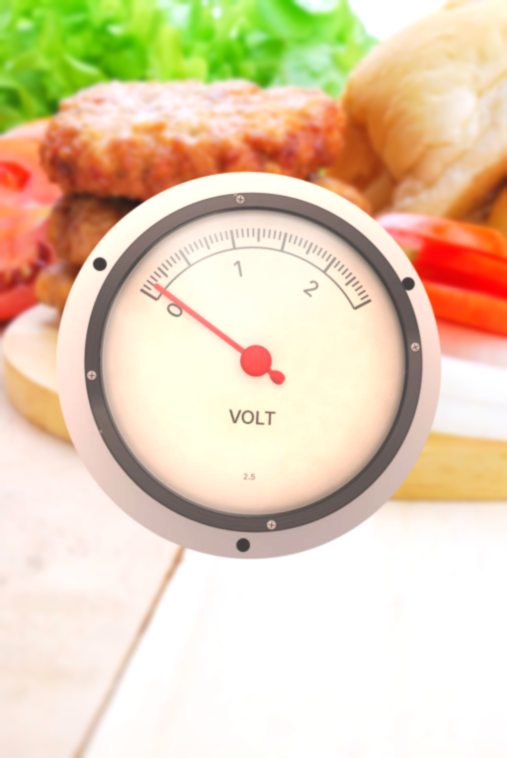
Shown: 0.1
